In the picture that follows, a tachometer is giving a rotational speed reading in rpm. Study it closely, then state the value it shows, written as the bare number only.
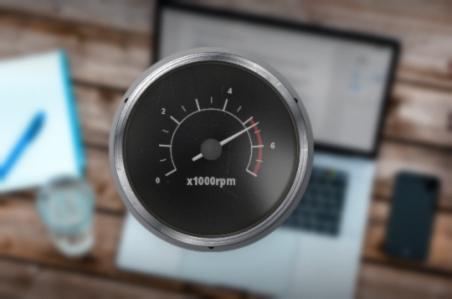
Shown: 5250
